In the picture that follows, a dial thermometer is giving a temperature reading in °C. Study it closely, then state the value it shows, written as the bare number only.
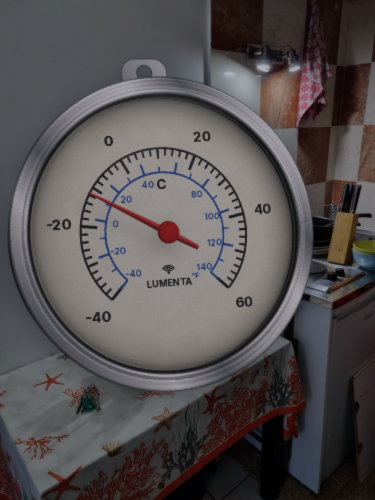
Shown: -12
